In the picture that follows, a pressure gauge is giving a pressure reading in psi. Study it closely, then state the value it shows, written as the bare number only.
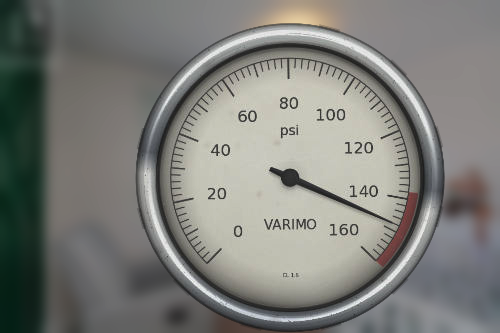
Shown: 148
